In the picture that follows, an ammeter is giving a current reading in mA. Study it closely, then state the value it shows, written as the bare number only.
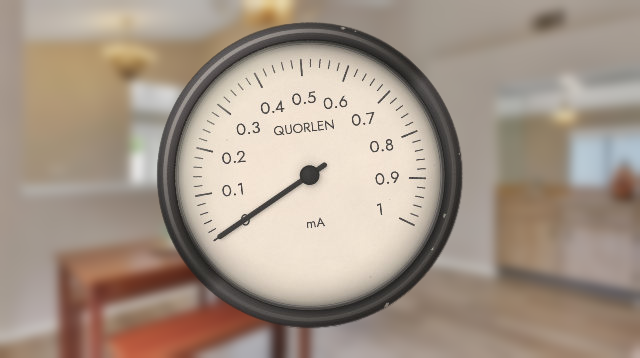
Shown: 0
